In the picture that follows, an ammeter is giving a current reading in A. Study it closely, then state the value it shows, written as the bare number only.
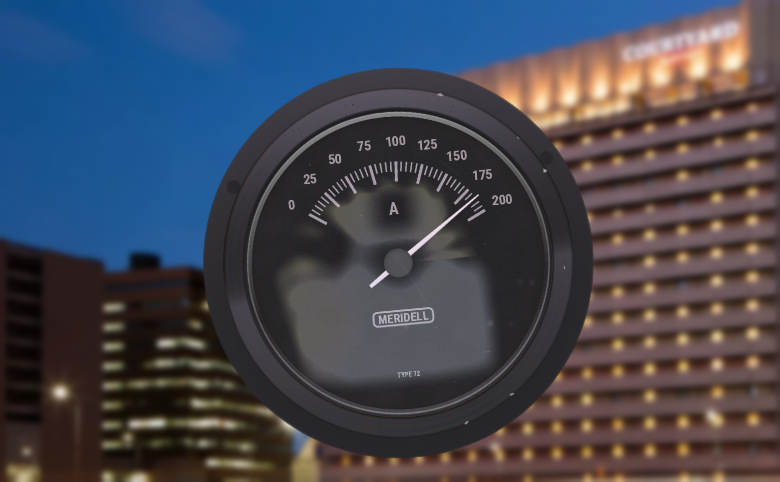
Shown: 185
